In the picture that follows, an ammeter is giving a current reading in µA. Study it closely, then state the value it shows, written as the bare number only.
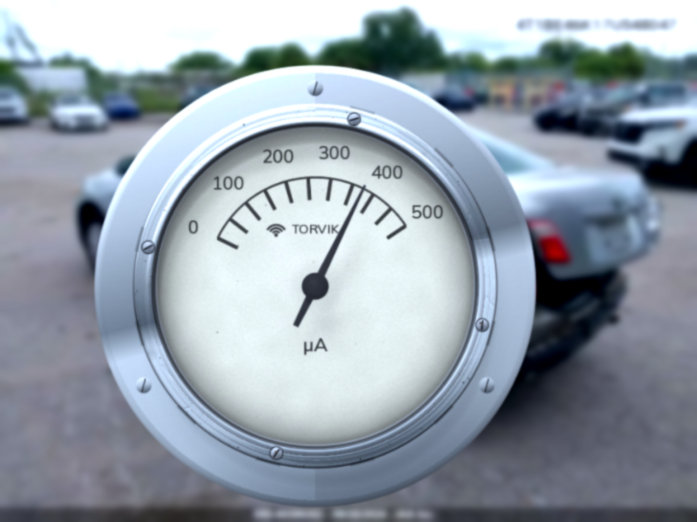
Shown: 375
